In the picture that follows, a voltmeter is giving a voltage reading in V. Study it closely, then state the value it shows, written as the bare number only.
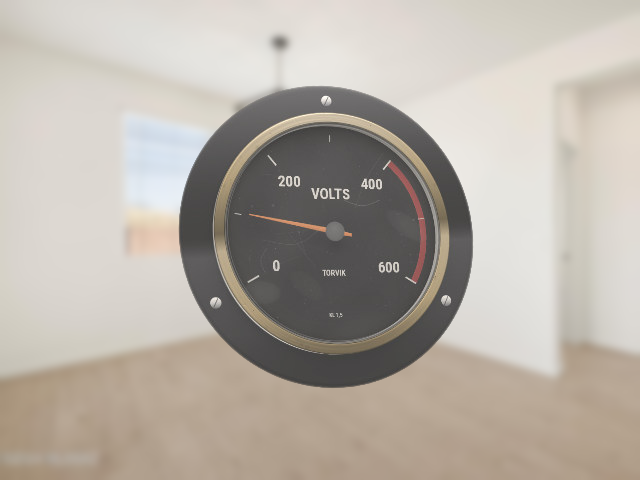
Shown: 100
